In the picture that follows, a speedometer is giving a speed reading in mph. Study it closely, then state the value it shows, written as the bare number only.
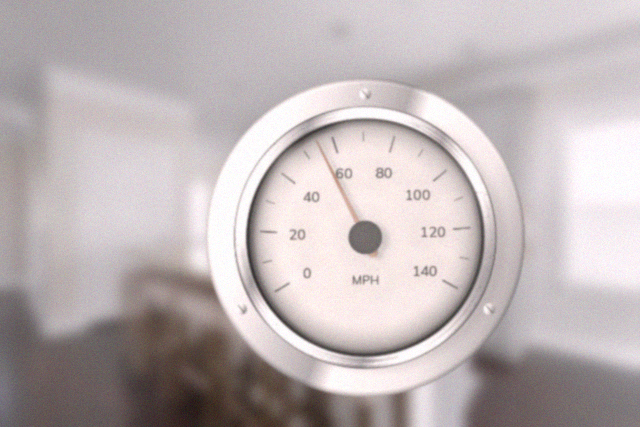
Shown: 55
